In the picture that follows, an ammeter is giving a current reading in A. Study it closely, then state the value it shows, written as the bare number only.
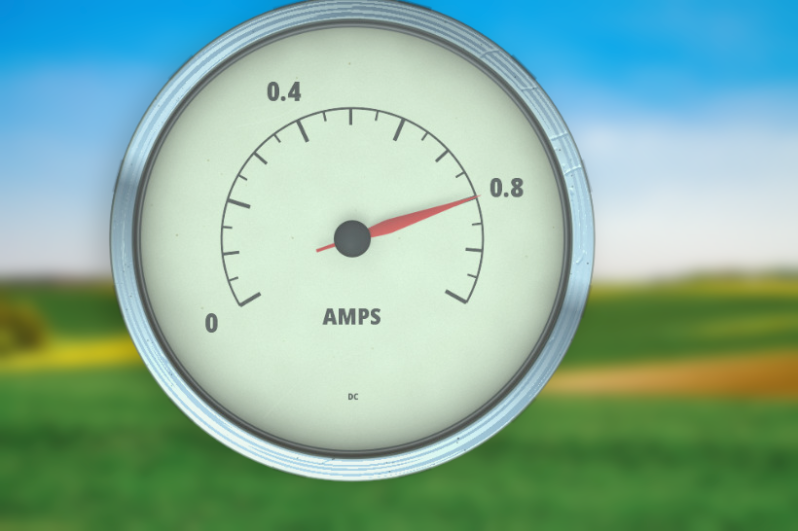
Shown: 0.8
